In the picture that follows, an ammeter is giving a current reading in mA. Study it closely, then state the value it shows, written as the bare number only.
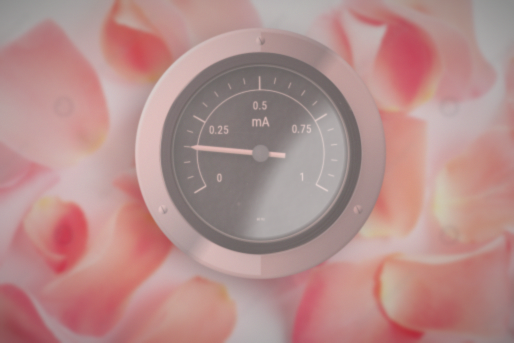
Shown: 0.15
